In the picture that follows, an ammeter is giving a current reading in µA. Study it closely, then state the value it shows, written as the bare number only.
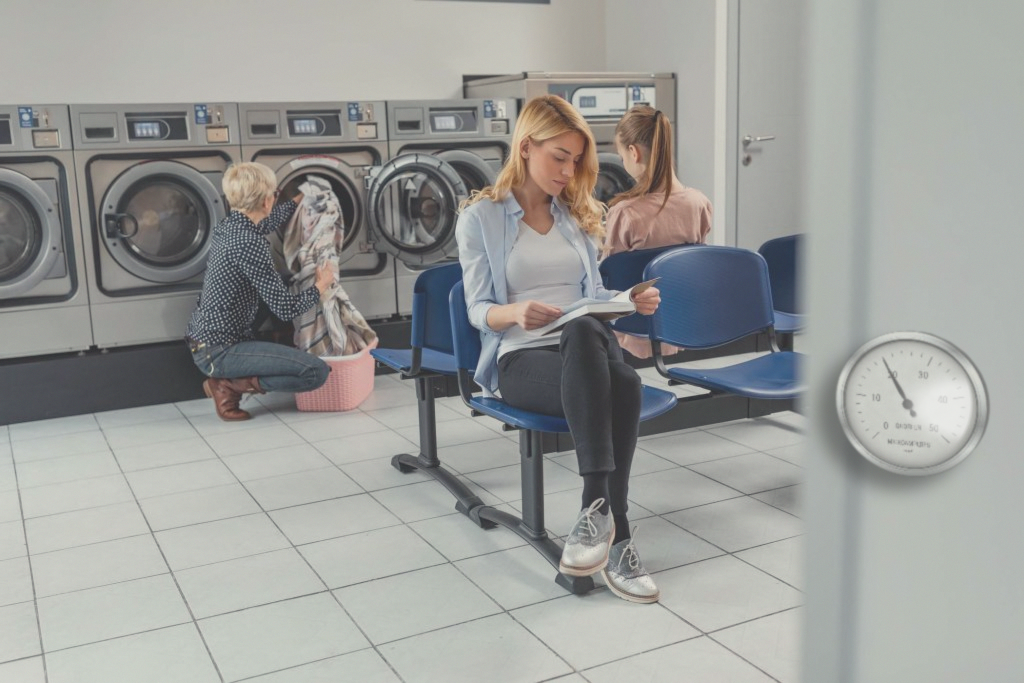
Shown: 20
